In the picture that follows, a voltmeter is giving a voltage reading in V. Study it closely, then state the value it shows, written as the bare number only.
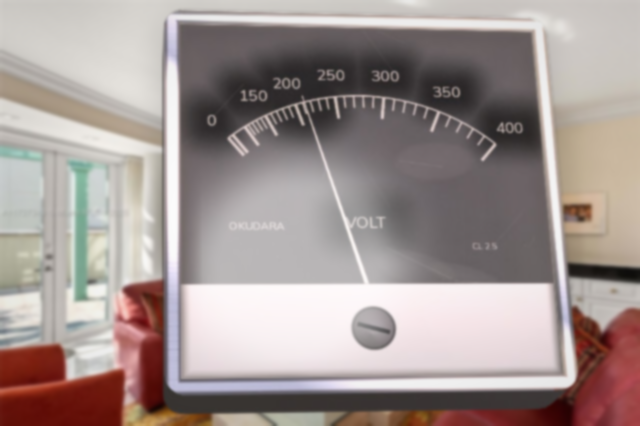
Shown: 210
